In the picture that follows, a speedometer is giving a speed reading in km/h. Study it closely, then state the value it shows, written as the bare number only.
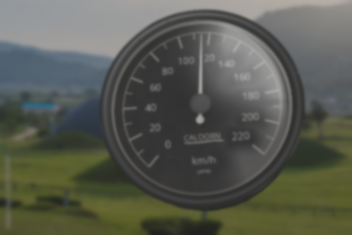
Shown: 115
